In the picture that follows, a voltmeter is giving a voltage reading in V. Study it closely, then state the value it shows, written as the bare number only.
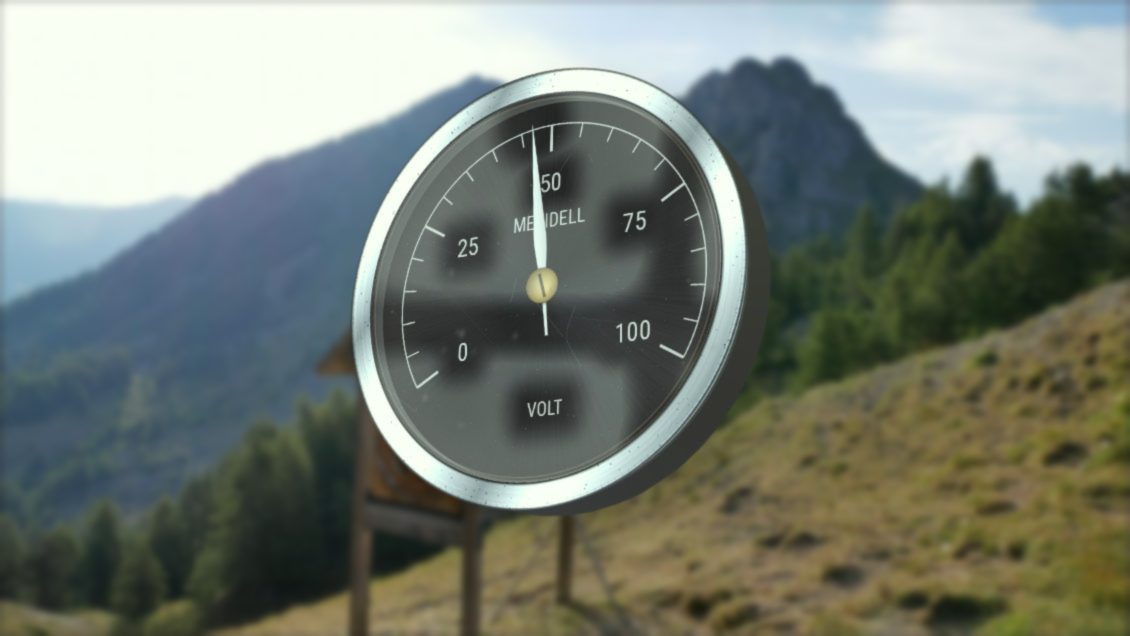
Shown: 47.5
